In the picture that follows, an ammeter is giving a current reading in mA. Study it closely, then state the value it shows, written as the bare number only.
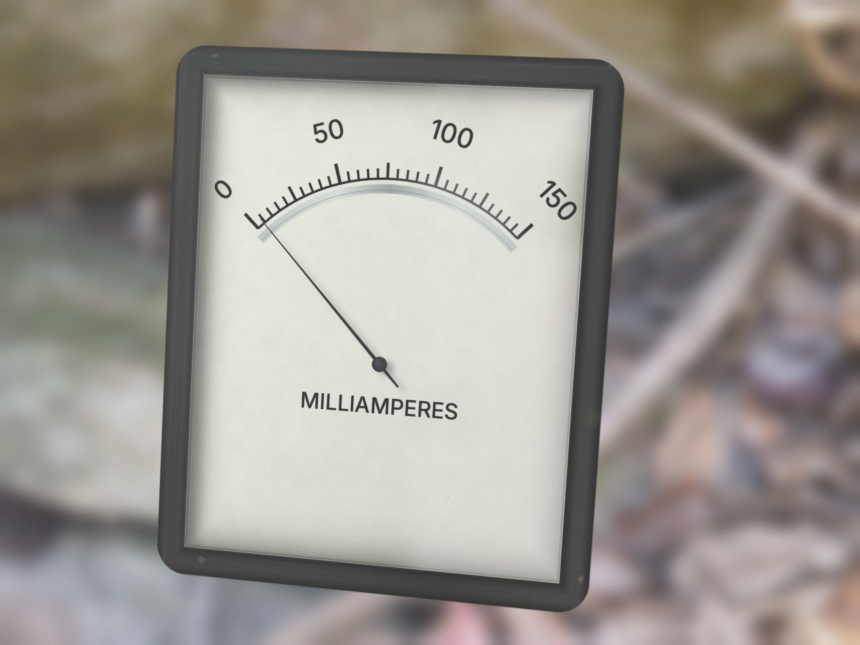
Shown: 5
